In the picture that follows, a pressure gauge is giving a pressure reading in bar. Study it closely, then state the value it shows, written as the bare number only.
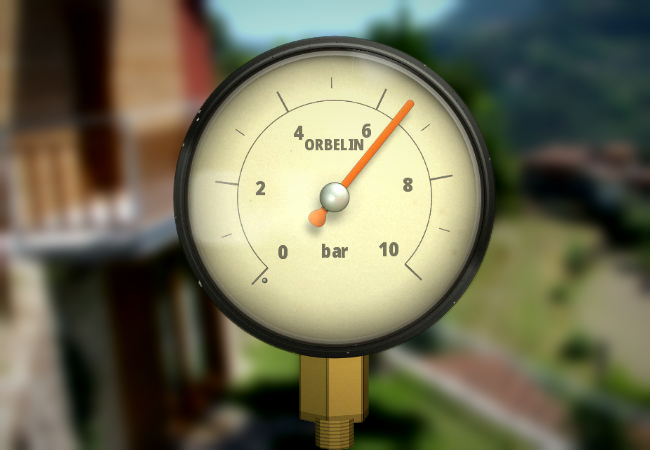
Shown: 6.5
